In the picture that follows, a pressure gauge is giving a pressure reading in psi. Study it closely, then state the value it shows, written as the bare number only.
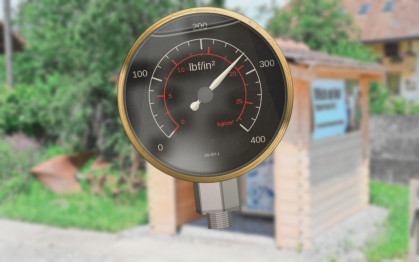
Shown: 270
